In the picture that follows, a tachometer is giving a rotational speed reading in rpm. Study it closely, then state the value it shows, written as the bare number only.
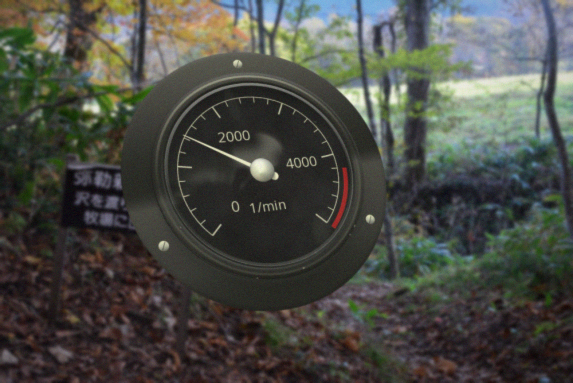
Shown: 1400
